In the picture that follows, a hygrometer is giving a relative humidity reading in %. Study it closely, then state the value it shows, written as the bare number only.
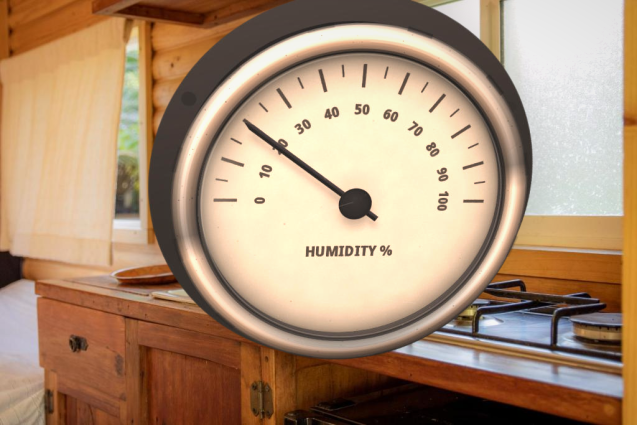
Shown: 20
